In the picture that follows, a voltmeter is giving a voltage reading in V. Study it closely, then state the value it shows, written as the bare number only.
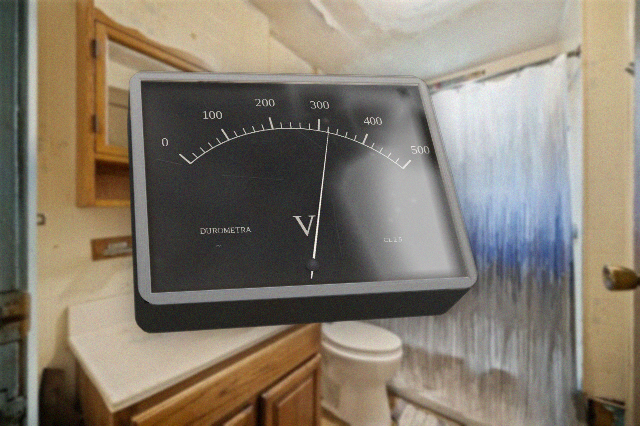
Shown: 320
